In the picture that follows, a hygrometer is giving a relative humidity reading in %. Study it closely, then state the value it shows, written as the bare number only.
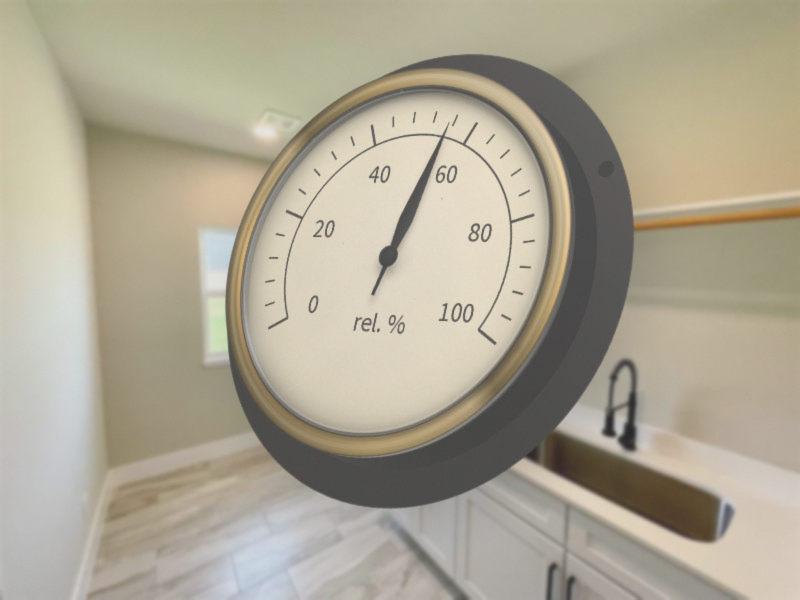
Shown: 56
